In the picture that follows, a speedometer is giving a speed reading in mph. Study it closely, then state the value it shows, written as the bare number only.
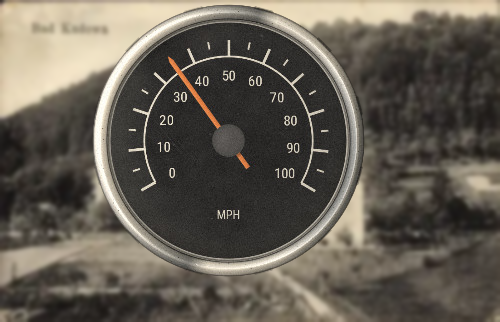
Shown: 35
